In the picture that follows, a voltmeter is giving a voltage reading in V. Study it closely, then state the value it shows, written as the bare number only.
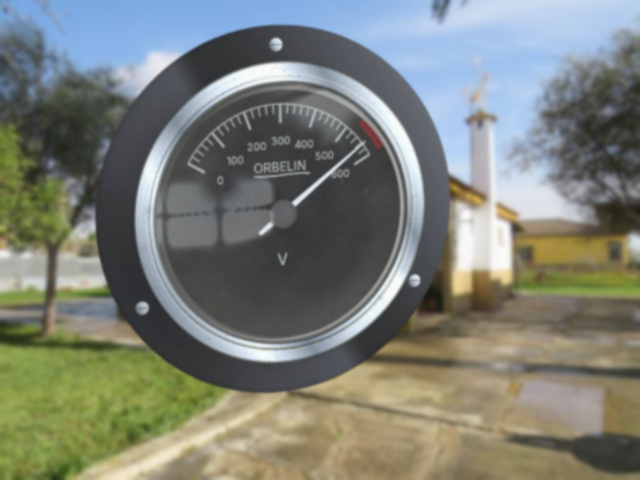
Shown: 560
